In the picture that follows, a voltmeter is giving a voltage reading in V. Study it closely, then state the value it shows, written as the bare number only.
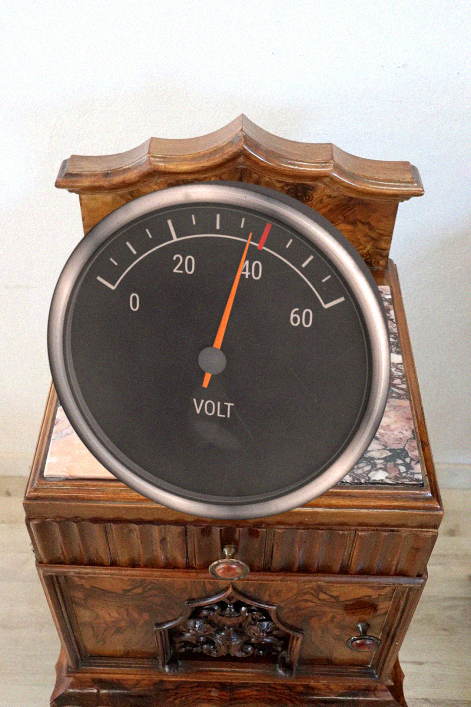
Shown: 37.5
